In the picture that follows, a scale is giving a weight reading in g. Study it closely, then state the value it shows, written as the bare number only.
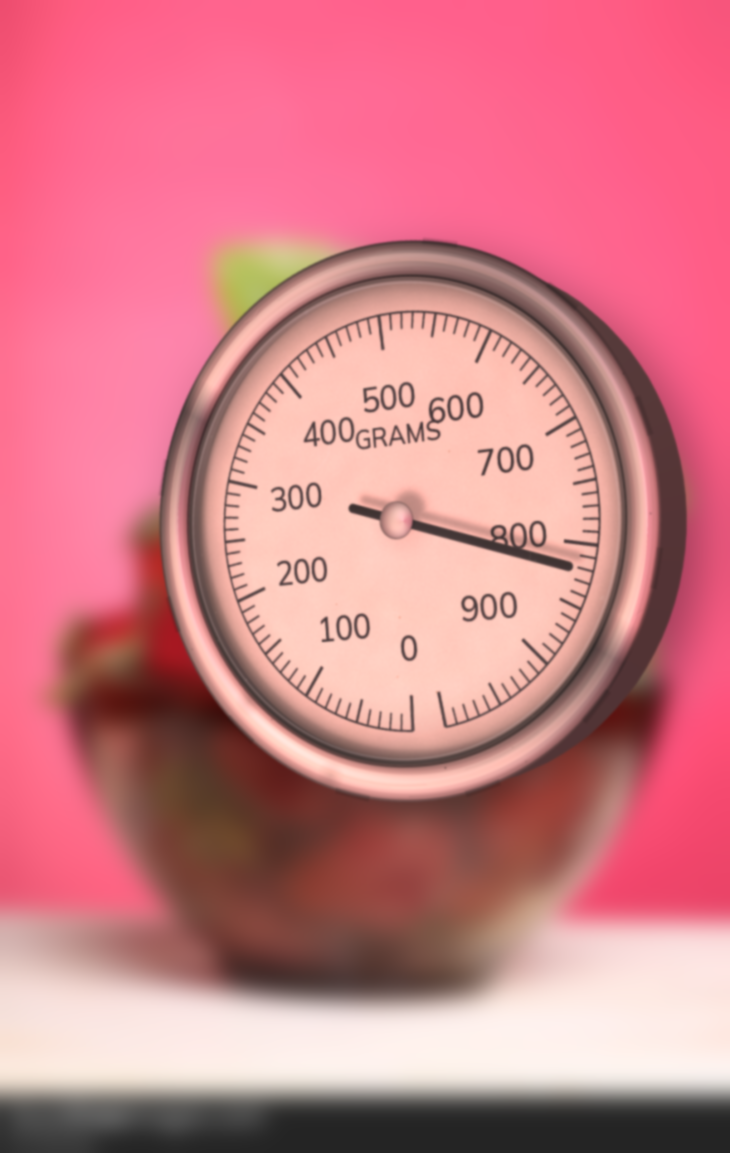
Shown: 820
